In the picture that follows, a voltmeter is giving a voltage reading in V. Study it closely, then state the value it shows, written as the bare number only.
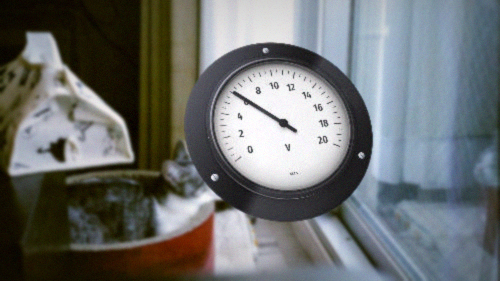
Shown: 6
